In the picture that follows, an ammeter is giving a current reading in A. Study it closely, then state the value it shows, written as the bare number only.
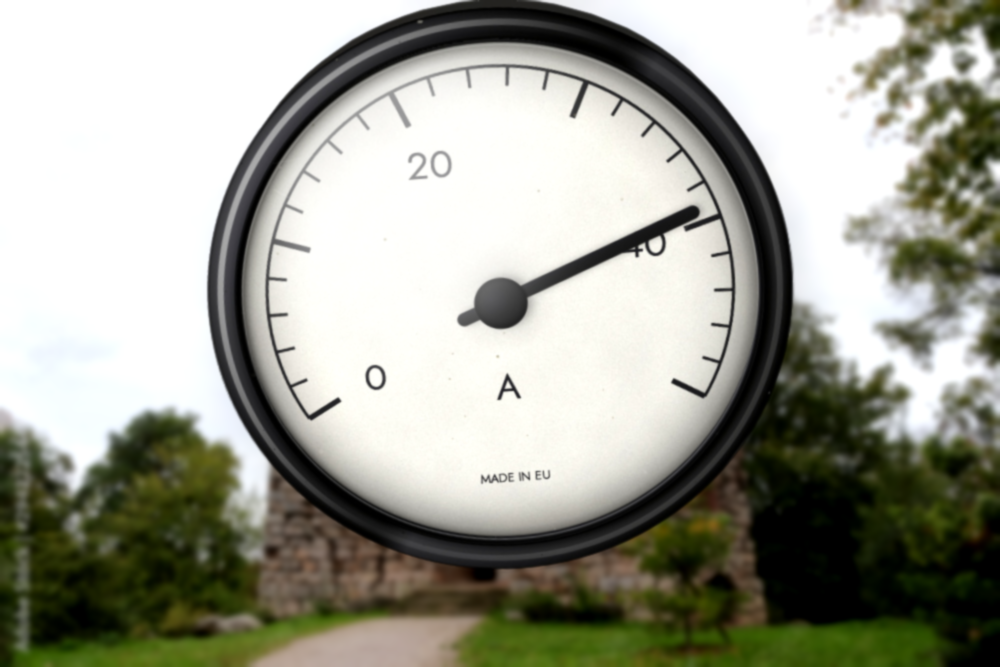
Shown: 39
